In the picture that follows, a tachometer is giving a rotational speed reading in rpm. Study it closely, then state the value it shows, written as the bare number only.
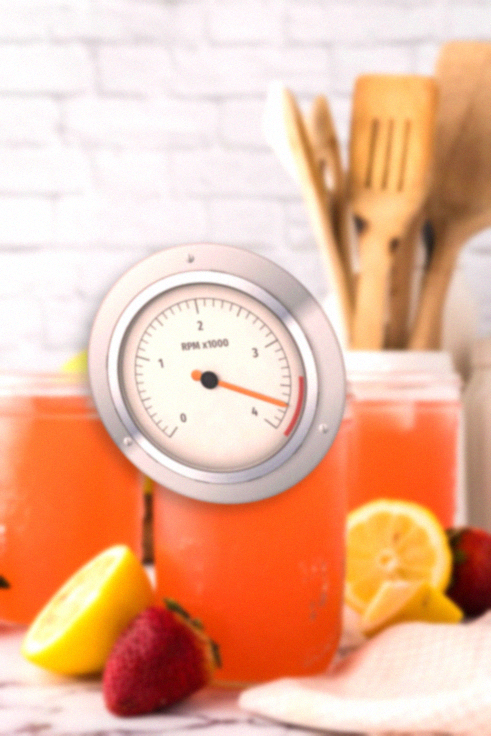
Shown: 3700
